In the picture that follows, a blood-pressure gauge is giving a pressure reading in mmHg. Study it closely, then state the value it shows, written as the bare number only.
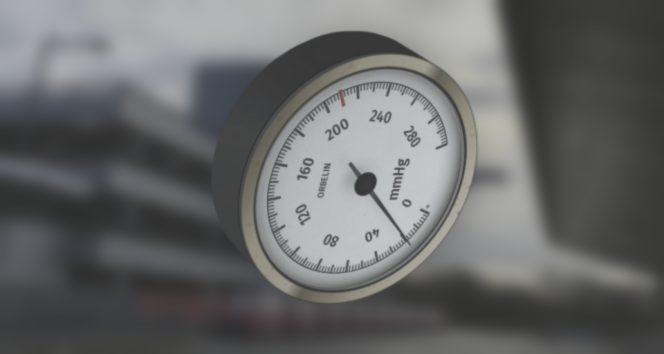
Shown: 20
